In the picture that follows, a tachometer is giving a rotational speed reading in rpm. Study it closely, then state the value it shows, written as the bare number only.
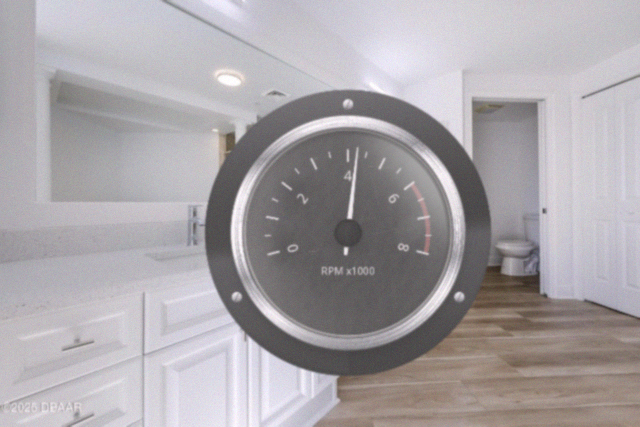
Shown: 4250
